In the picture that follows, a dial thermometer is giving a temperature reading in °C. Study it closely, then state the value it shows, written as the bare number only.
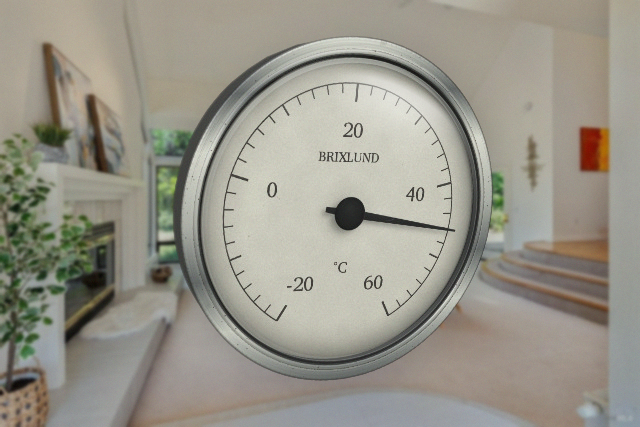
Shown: 46
